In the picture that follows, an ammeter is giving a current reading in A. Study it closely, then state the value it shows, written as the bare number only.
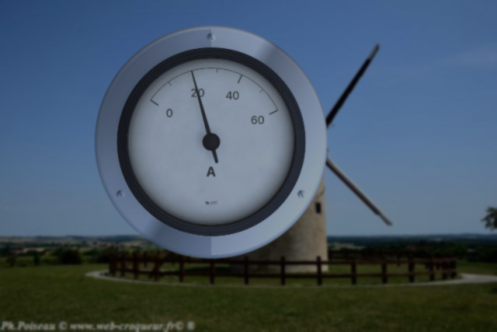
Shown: 20
